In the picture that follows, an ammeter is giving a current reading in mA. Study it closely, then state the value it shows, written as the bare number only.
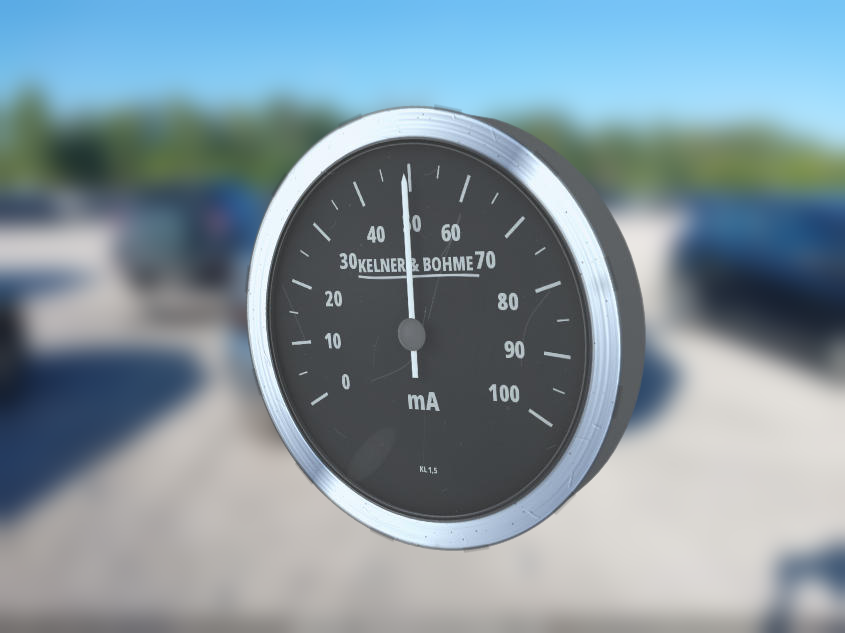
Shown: 50
